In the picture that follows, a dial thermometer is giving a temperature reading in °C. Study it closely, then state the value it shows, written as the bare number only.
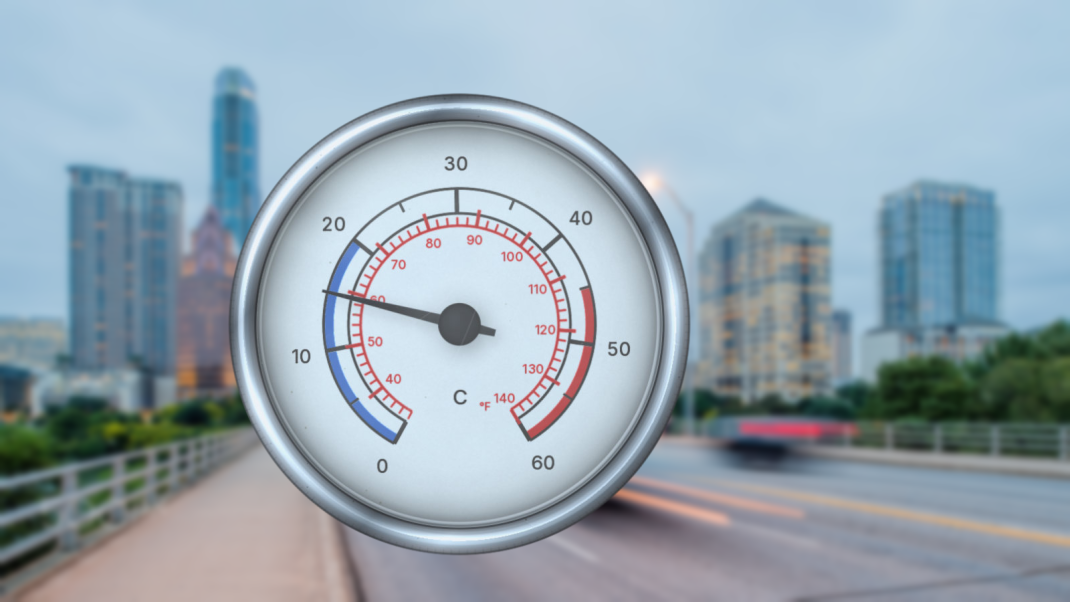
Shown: 15
